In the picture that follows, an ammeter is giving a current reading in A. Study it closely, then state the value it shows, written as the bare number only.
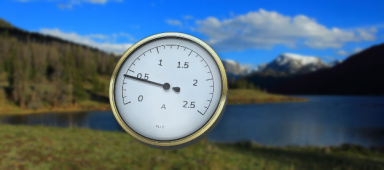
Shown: 0.4
